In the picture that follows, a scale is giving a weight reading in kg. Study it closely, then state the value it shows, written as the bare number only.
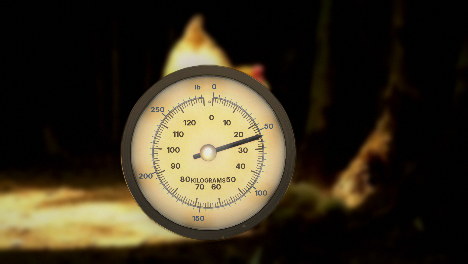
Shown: 25
